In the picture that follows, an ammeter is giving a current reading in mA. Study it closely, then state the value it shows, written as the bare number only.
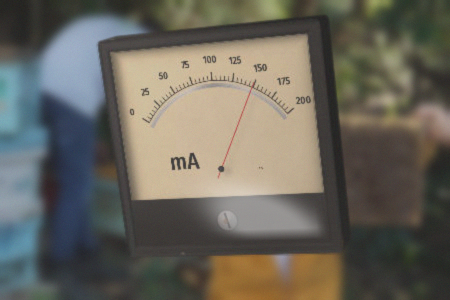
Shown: 150
